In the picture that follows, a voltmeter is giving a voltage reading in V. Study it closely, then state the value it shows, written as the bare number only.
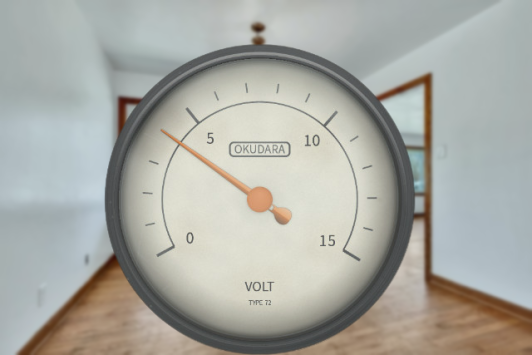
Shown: 4
